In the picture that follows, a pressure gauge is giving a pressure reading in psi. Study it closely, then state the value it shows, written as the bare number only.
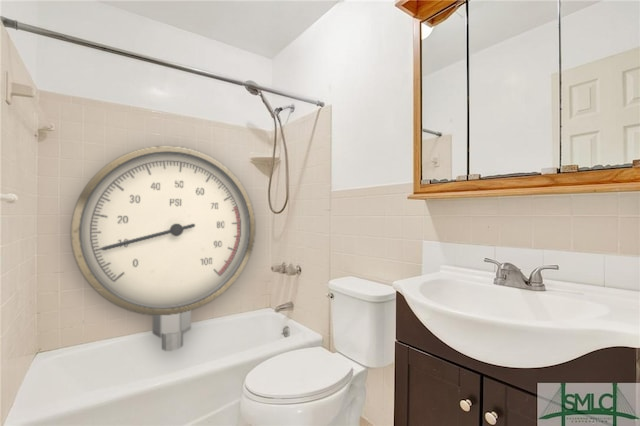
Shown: 10
